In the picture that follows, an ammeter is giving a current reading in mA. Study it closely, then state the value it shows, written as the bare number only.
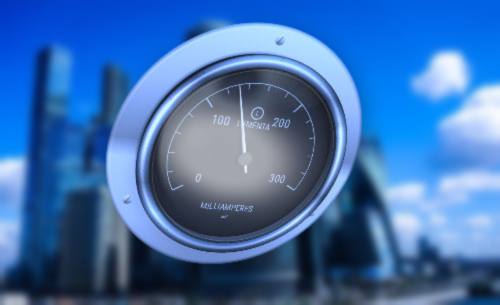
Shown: 130
